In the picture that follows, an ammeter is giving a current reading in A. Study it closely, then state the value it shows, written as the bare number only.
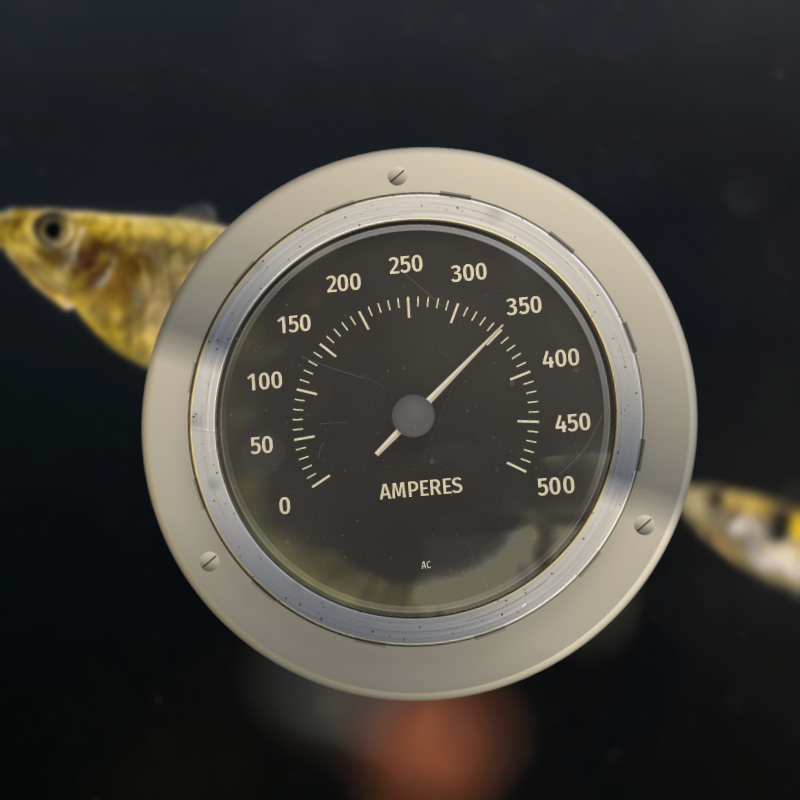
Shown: 350
